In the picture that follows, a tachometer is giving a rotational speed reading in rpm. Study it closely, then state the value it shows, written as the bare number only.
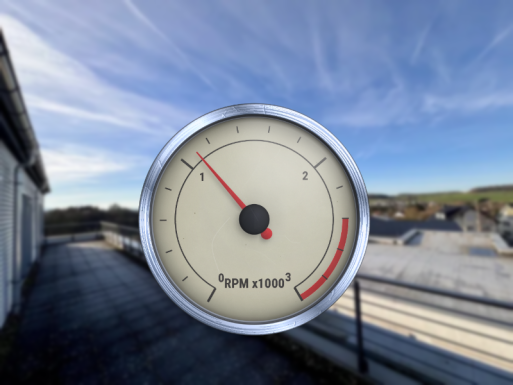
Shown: 1100
